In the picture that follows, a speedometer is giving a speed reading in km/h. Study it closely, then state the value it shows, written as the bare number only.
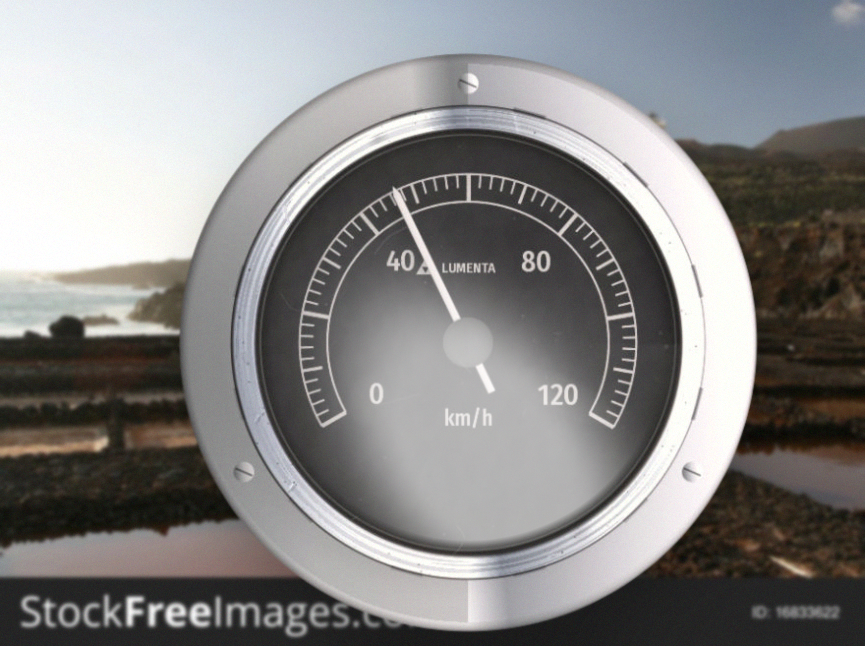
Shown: 47
